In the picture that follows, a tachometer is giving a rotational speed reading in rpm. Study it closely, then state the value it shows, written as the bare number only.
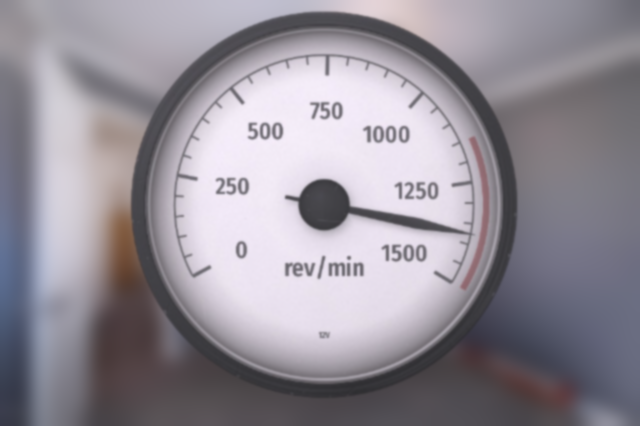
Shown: 1375
